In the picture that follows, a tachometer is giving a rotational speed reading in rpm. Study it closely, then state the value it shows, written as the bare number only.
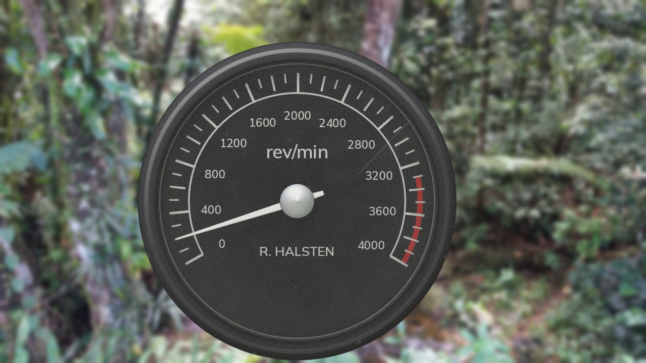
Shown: 200
